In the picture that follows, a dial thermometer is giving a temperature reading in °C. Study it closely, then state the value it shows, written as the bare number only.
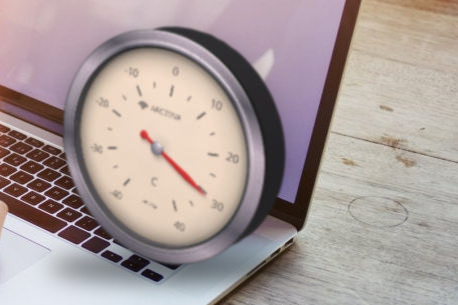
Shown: 30
